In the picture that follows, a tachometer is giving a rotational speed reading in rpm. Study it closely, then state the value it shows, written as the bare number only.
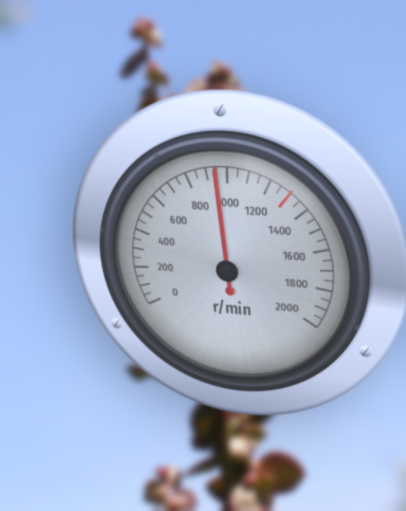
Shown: 950
